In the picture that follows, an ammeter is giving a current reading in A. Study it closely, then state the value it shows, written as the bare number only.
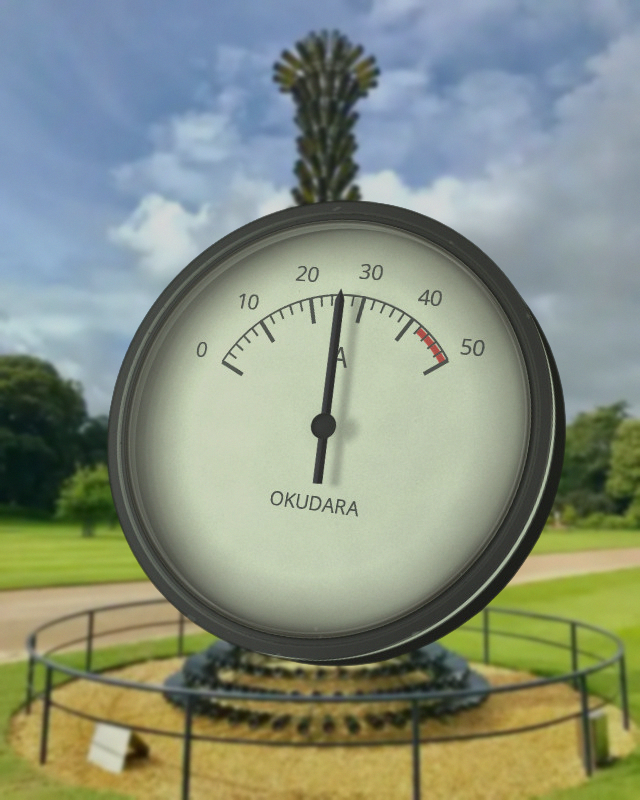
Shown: 26
